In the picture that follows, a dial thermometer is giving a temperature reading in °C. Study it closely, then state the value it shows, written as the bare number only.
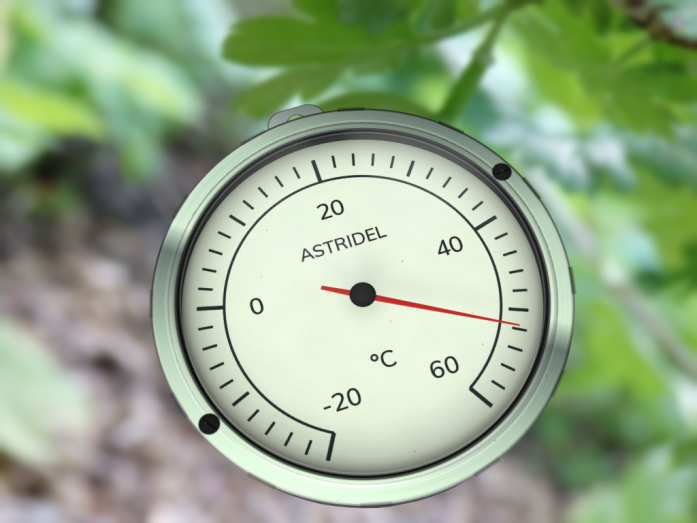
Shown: 52
